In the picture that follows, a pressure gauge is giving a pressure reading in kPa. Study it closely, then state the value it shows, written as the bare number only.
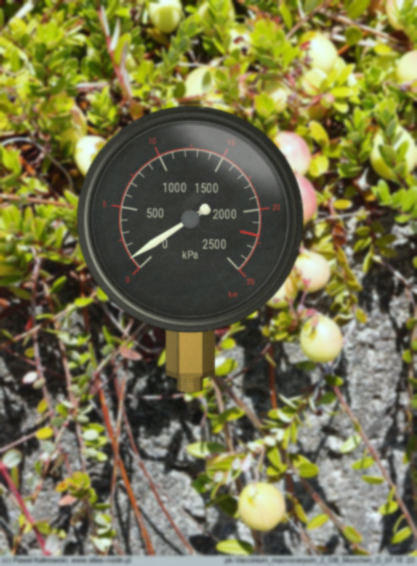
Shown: 100
